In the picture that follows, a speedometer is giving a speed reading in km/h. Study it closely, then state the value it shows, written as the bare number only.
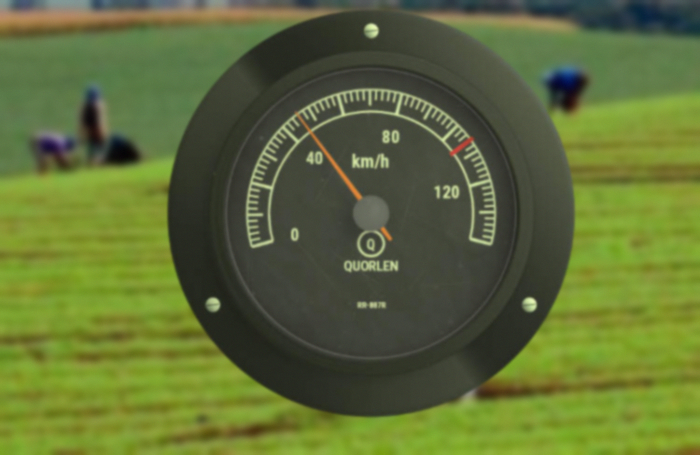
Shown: 46
